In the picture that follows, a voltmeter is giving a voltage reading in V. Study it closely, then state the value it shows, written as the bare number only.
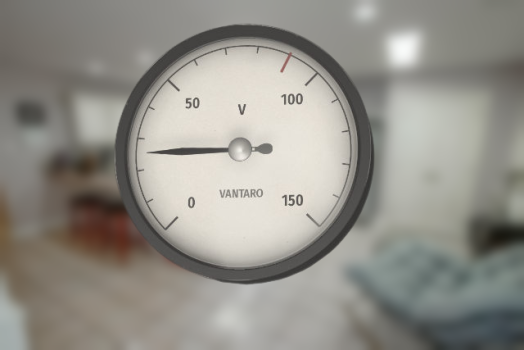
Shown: 25
